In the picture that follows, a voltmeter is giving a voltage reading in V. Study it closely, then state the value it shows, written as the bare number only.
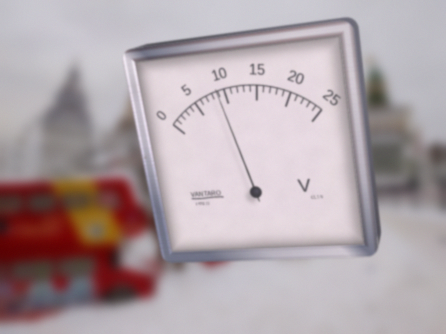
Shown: 9
